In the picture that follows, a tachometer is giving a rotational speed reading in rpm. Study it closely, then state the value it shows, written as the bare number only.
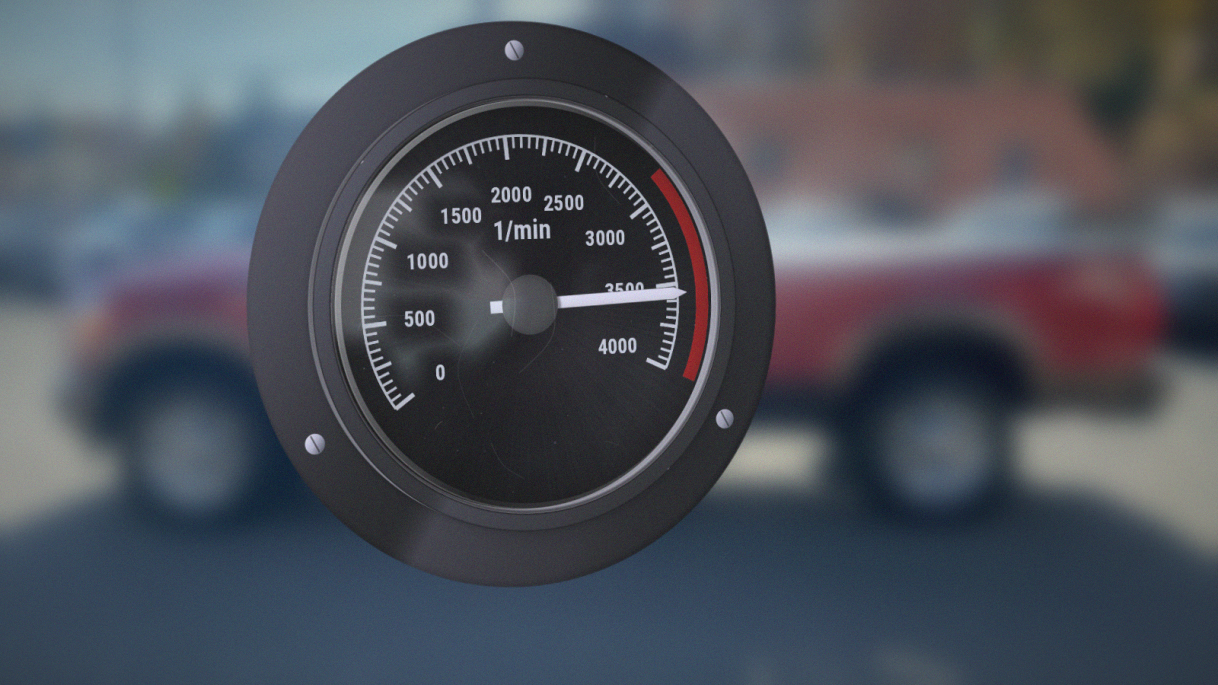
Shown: 3550
